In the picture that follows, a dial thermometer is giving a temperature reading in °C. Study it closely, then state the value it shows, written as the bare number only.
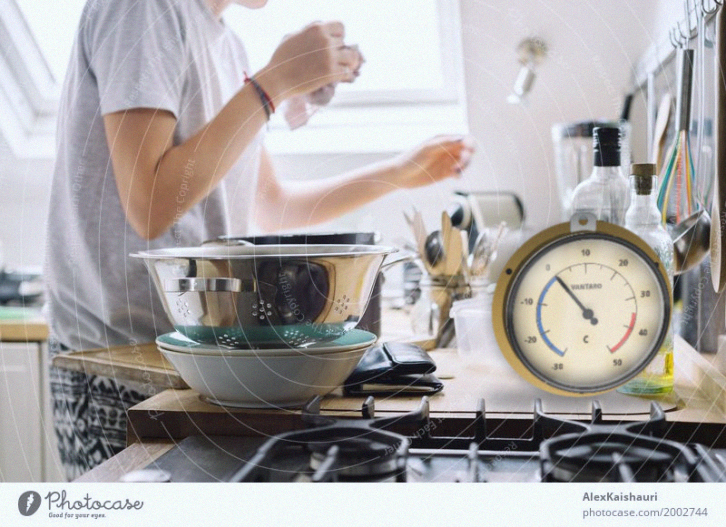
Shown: 0
